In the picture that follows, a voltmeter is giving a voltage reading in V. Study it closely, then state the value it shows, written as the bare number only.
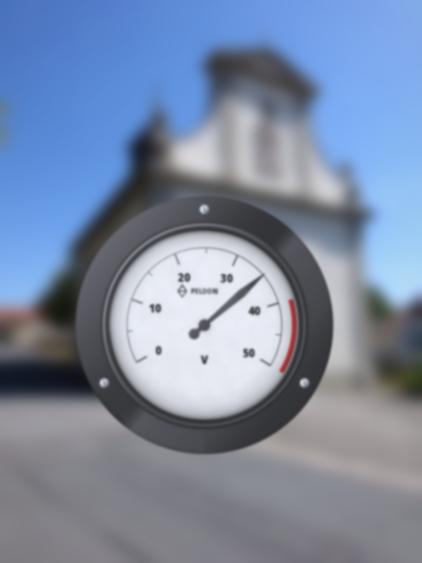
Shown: 35
